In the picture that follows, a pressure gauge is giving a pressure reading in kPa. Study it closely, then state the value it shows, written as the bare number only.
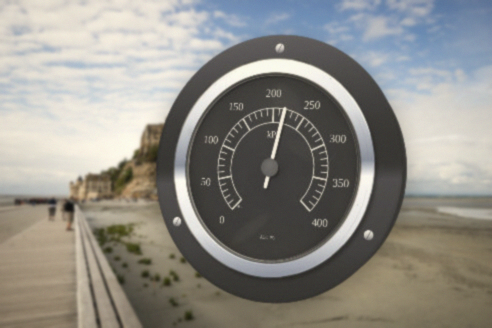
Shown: 220
